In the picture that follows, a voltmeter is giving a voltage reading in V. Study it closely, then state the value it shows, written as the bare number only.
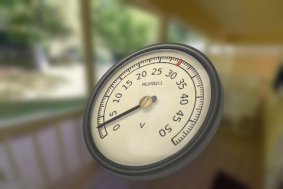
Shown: 2.5
